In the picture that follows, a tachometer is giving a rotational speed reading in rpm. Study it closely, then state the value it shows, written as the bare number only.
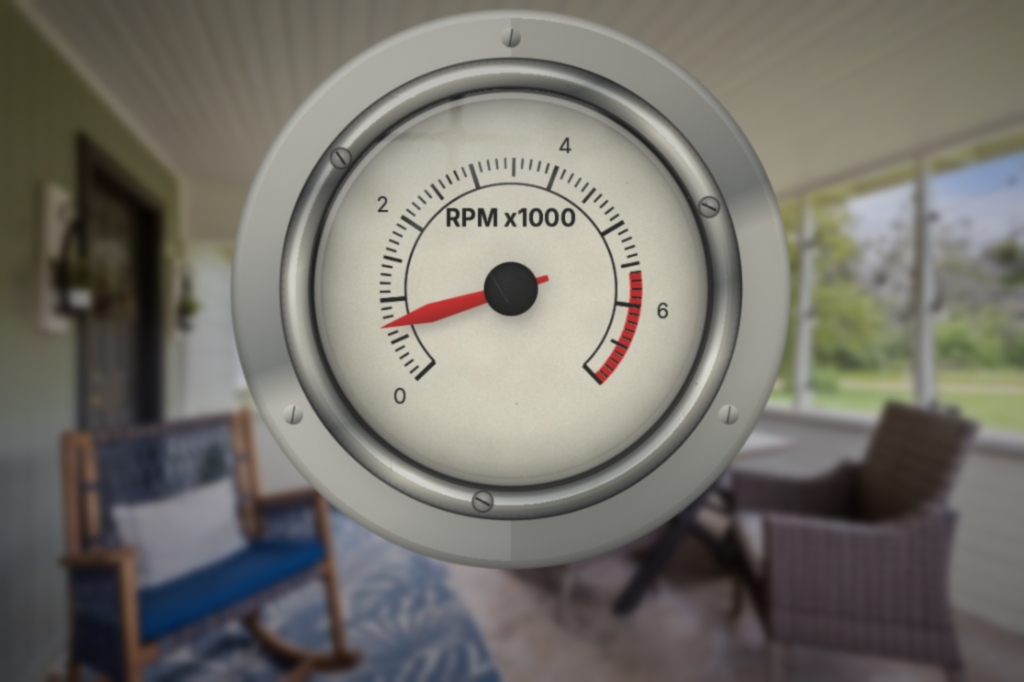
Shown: 700
